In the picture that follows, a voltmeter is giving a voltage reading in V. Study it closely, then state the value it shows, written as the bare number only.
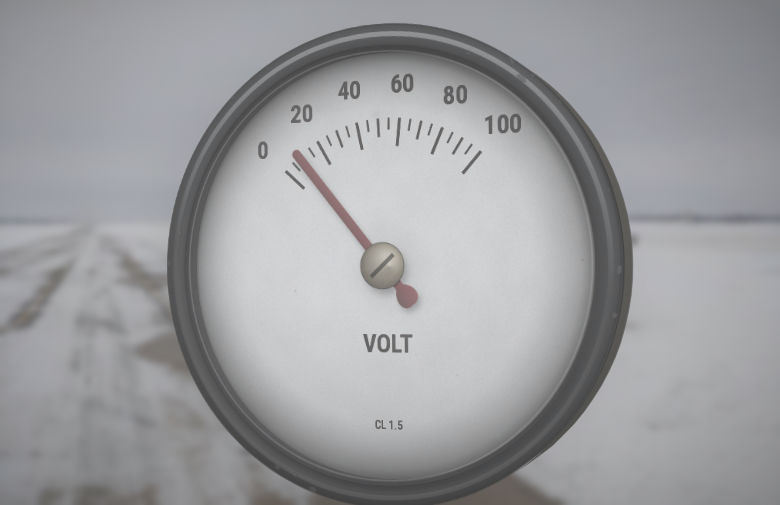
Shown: 10
